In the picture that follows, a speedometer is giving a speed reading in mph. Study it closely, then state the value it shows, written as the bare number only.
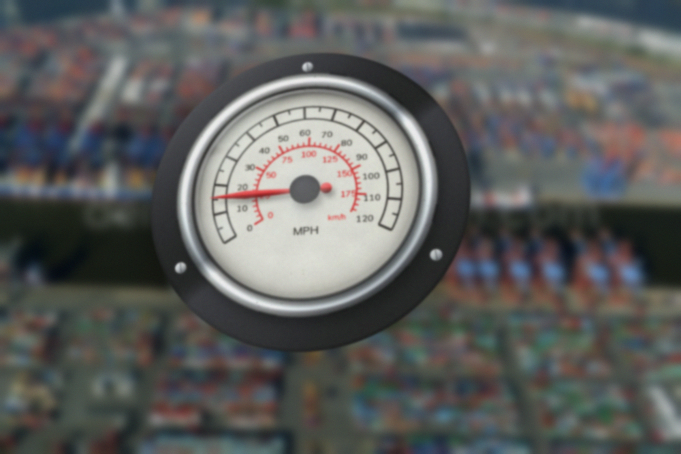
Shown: 15
